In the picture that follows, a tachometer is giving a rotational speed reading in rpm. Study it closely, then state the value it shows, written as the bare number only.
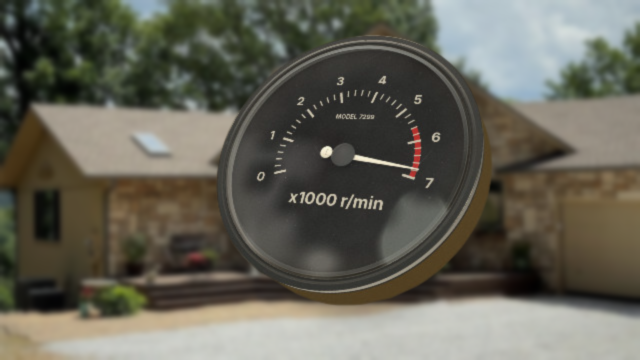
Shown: 6800
